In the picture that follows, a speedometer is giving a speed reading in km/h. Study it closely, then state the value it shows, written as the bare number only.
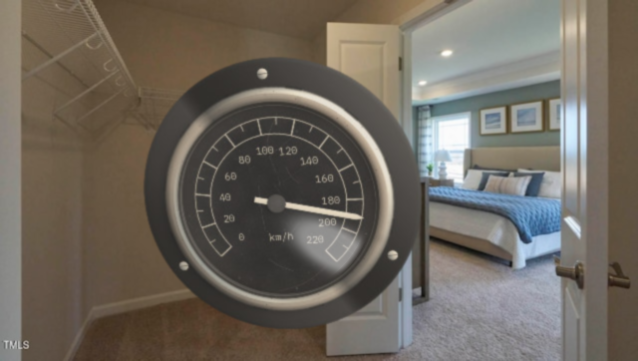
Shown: 190
